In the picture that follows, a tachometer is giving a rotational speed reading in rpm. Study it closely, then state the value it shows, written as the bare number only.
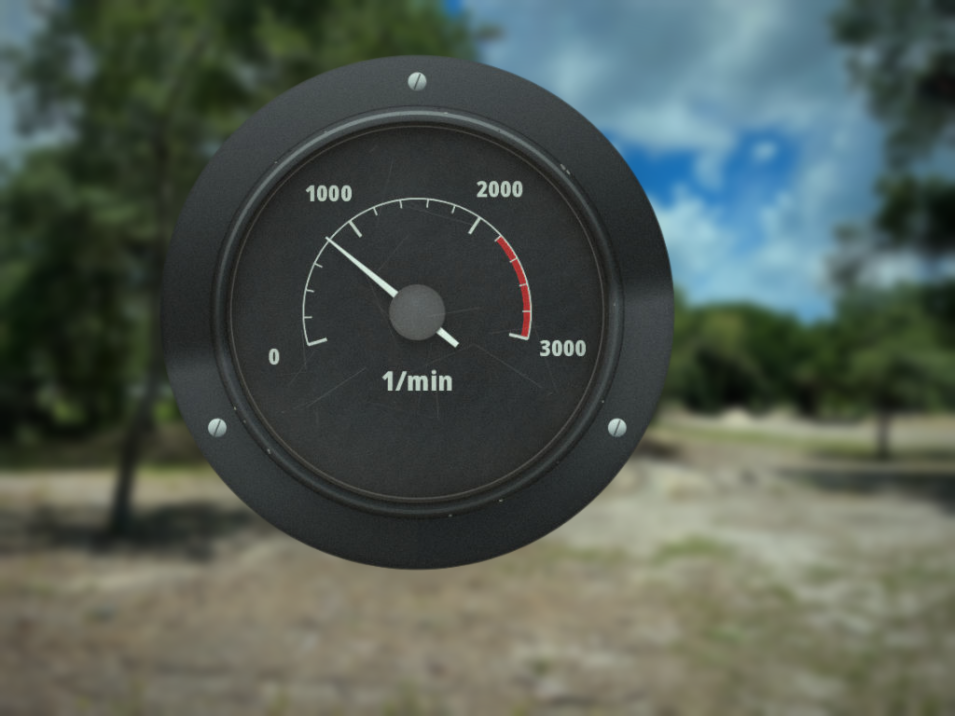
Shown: 800
